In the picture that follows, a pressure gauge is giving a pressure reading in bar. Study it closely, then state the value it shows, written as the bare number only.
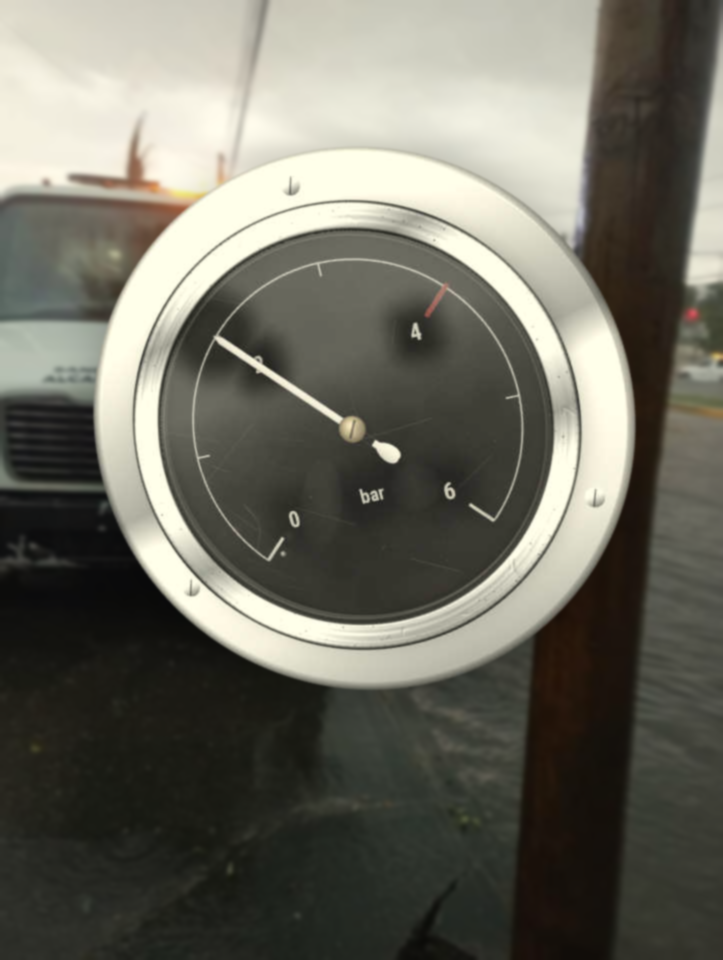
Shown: 2
